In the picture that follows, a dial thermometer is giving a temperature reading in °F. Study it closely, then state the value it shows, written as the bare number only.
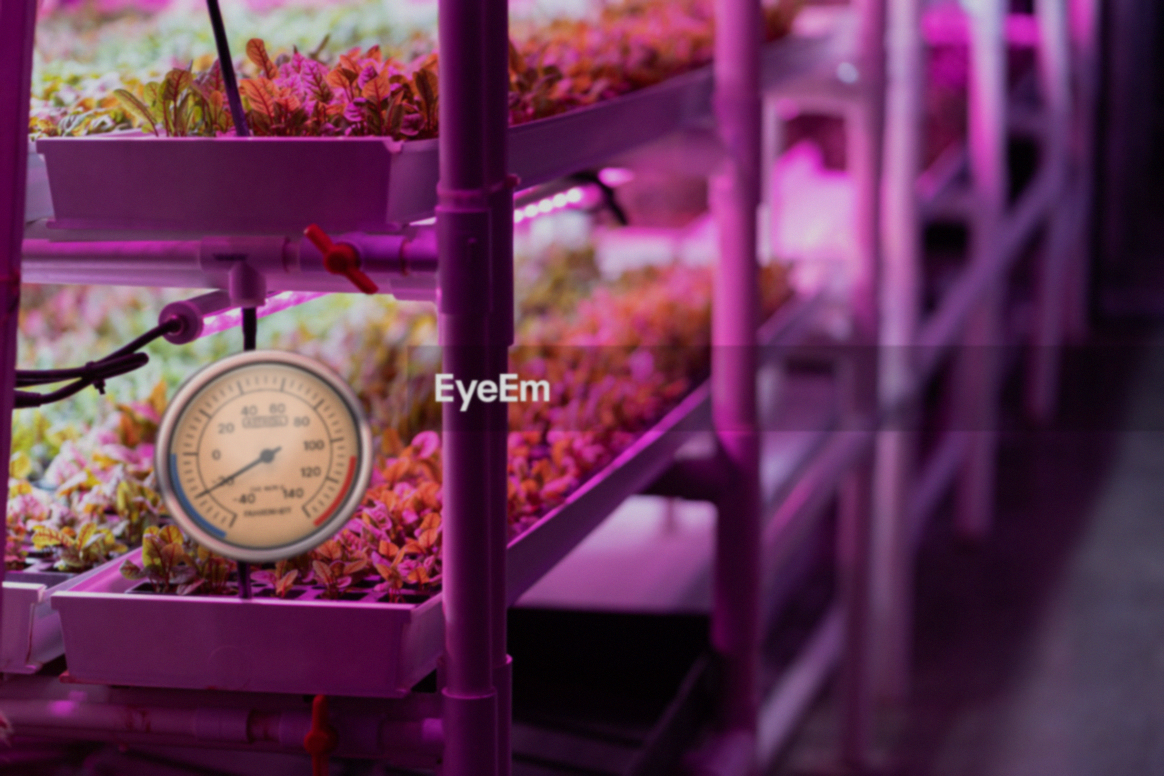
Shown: -20
